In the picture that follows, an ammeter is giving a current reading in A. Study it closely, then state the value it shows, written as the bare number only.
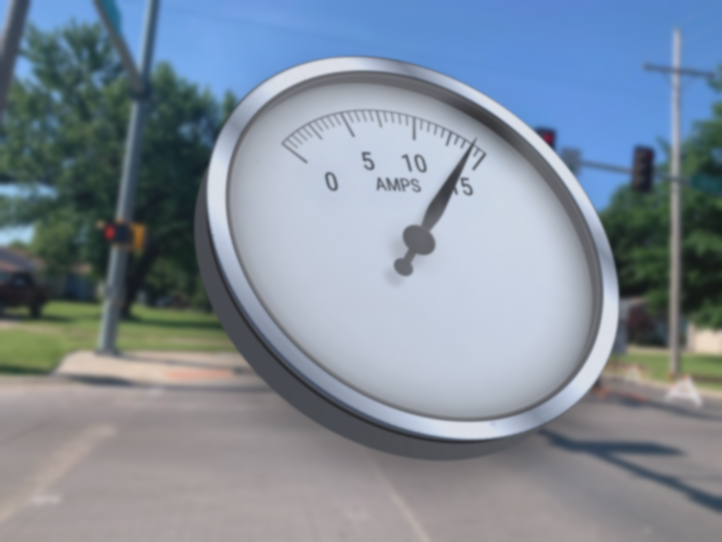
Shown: 14
